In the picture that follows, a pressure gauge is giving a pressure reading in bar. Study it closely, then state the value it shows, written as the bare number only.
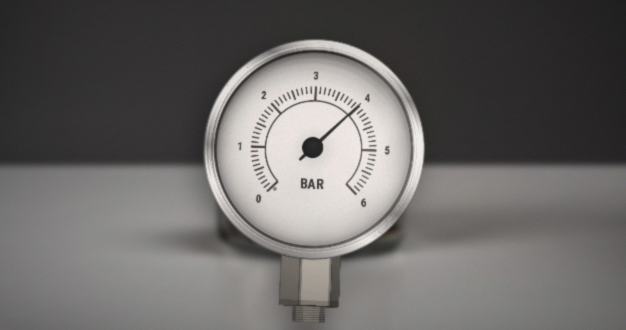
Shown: 4
